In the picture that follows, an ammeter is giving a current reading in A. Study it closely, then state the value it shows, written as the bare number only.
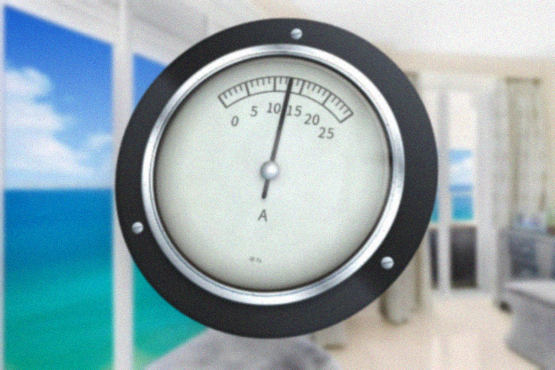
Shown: 13
